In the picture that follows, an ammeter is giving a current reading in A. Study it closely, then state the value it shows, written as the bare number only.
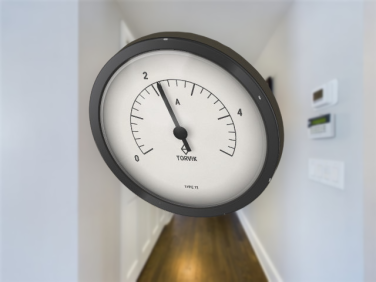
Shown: 2.2
